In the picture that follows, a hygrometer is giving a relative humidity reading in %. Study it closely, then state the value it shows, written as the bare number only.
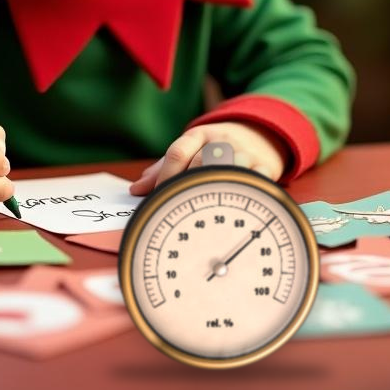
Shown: 70
